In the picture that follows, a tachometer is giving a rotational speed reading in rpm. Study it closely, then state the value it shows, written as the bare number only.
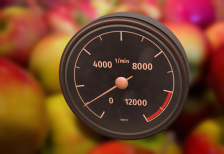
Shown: 1000
